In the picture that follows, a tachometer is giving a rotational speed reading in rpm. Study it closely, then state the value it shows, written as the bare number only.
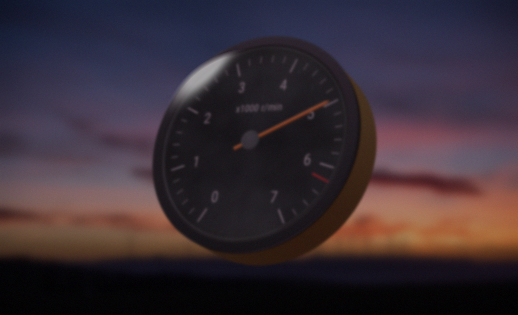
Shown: 5000
